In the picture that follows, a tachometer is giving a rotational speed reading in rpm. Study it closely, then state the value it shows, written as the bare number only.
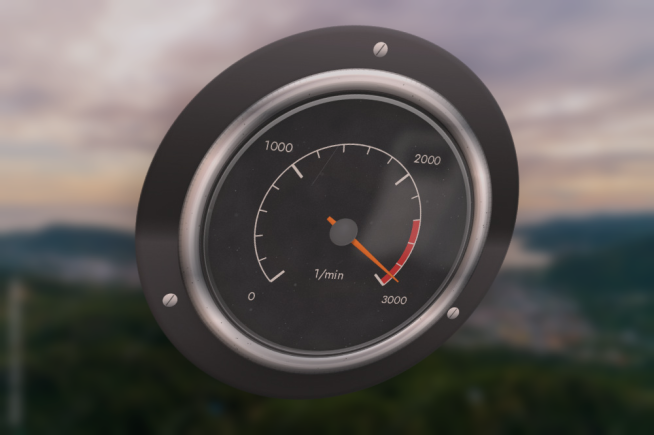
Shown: 2900
